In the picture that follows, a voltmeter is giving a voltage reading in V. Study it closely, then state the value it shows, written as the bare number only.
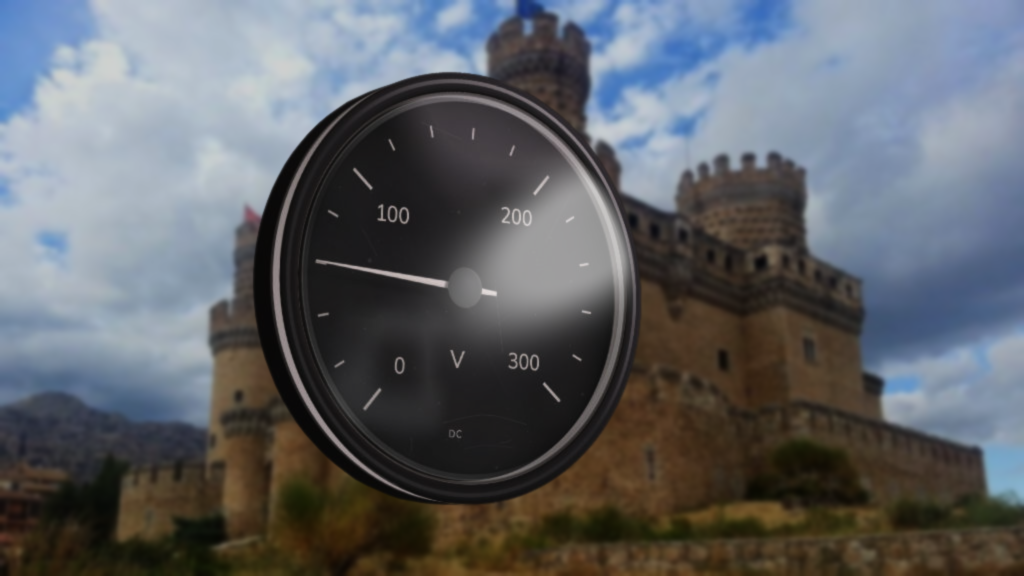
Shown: 60
